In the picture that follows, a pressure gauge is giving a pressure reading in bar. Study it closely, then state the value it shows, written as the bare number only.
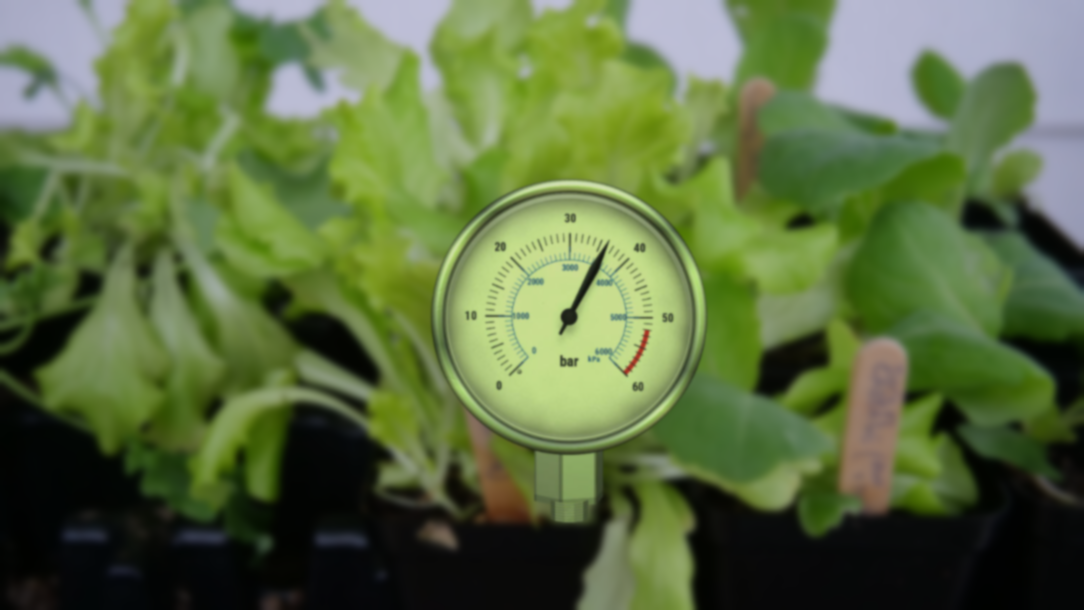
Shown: 36
